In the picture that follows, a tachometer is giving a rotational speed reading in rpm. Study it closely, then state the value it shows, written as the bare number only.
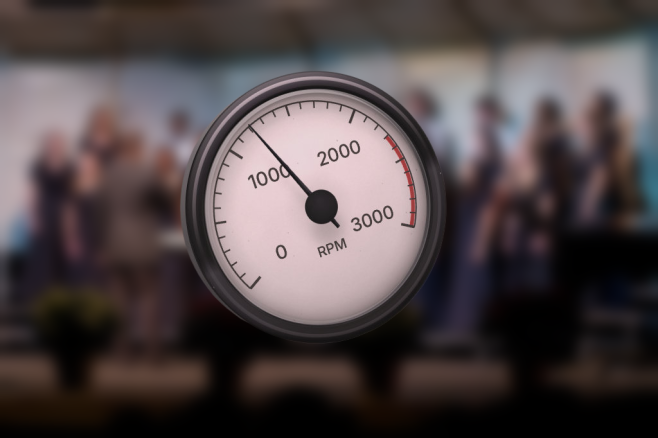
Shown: 1200
